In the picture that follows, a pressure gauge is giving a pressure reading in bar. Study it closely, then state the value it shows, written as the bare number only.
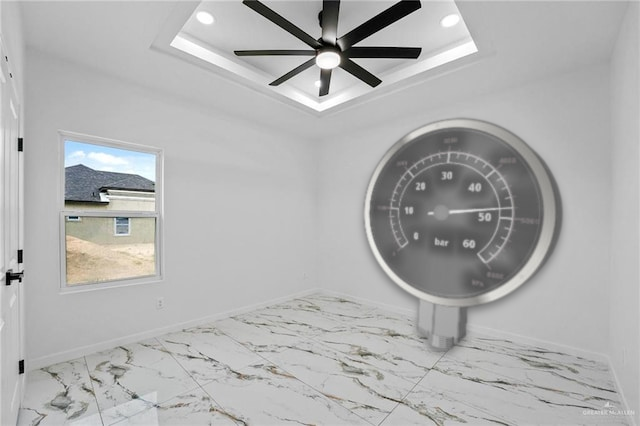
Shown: 48
